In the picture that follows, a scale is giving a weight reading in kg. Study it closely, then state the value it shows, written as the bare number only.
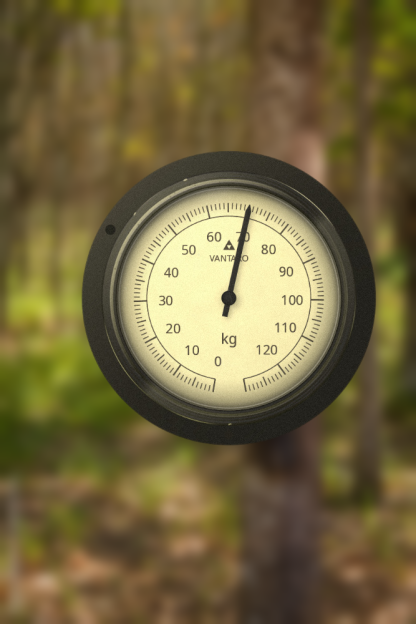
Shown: 70
